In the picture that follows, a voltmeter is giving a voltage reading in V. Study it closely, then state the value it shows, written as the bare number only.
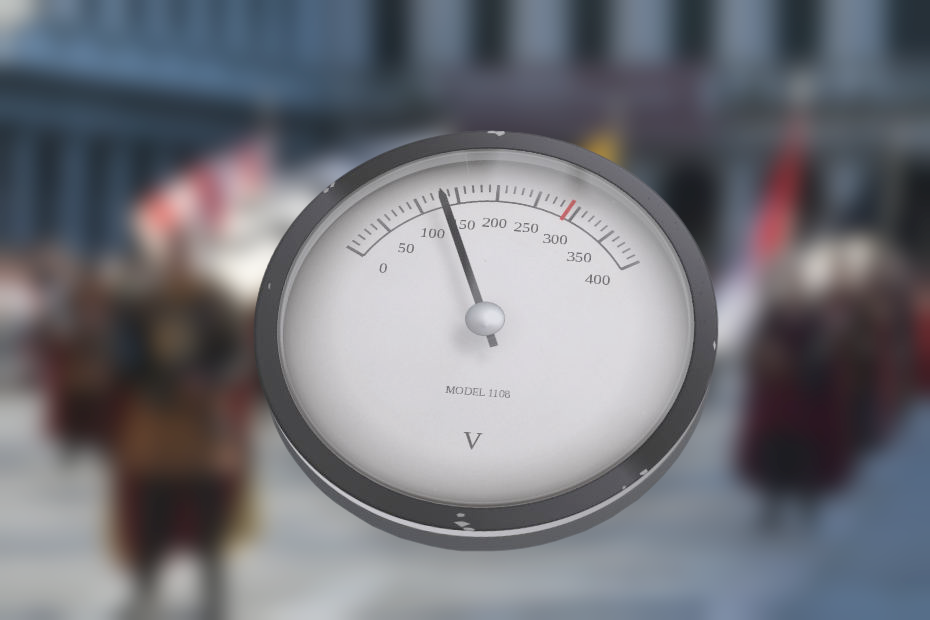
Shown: 130
